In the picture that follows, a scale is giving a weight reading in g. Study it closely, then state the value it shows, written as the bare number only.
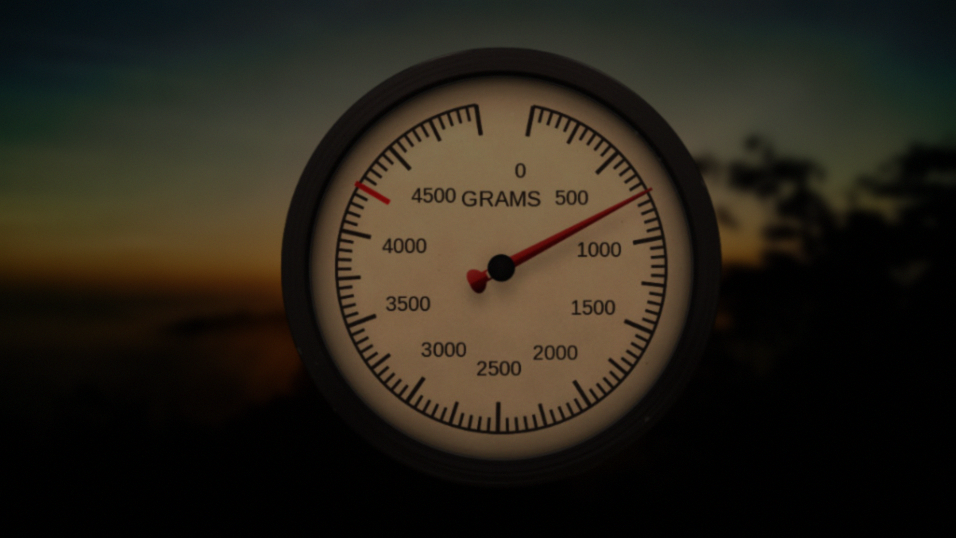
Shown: 750
